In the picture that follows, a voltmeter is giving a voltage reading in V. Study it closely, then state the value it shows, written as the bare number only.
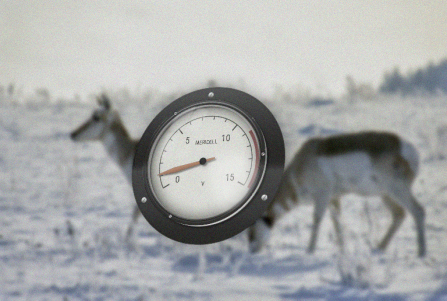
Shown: 1
